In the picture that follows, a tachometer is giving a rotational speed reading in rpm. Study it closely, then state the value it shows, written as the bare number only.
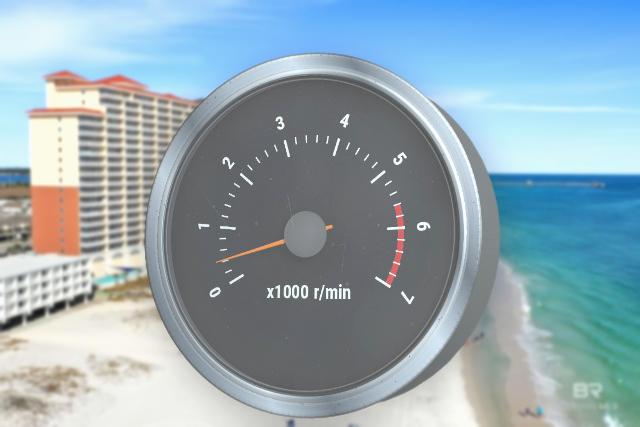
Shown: 400
